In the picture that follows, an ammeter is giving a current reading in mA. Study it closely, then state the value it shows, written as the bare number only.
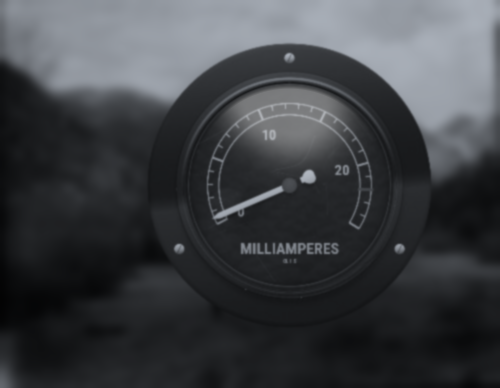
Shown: 0.5
